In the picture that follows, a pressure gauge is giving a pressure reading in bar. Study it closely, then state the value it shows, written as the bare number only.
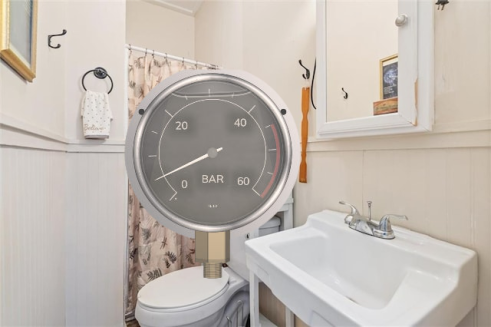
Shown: 5
